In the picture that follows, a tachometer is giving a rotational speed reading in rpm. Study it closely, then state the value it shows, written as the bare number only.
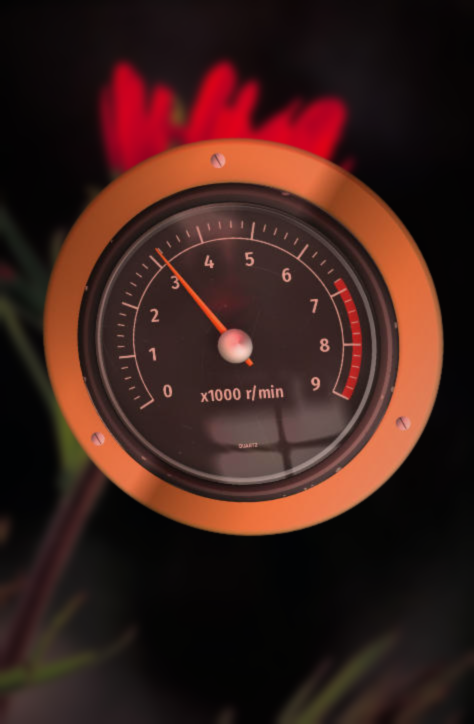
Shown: 3200
